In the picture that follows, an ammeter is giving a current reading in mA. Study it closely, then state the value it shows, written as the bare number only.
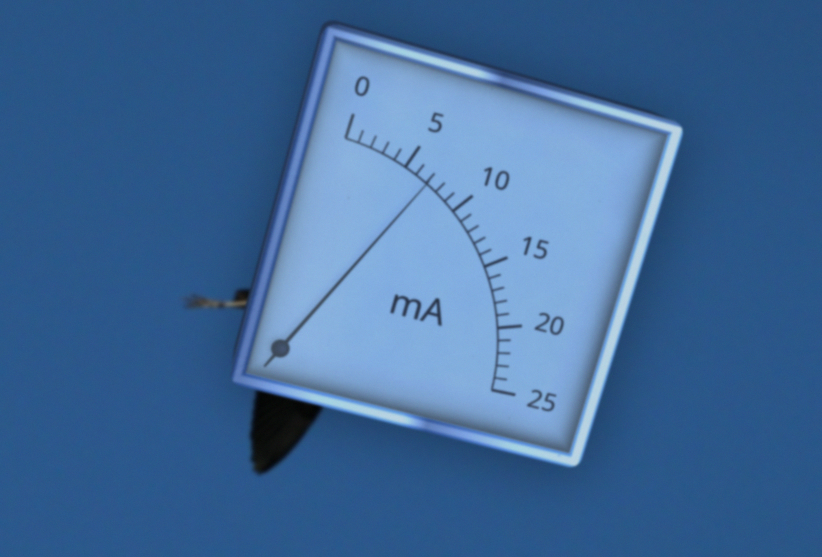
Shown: 7
